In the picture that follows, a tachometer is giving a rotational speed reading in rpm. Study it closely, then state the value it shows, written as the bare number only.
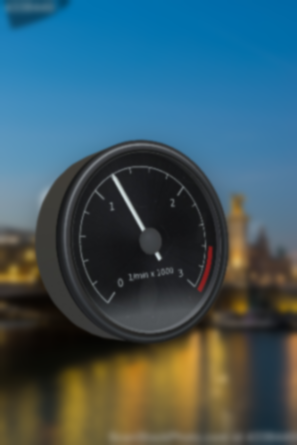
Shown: 1200
